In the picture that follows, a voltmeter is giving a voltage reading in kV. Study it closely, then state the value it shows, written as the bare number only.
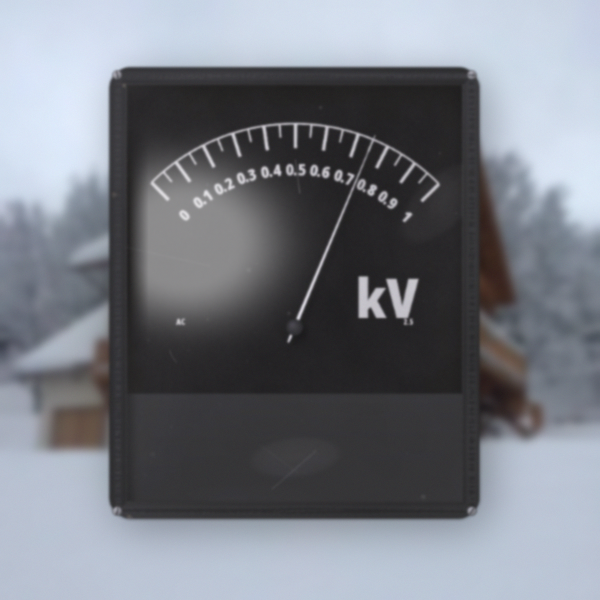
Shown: 0.75
